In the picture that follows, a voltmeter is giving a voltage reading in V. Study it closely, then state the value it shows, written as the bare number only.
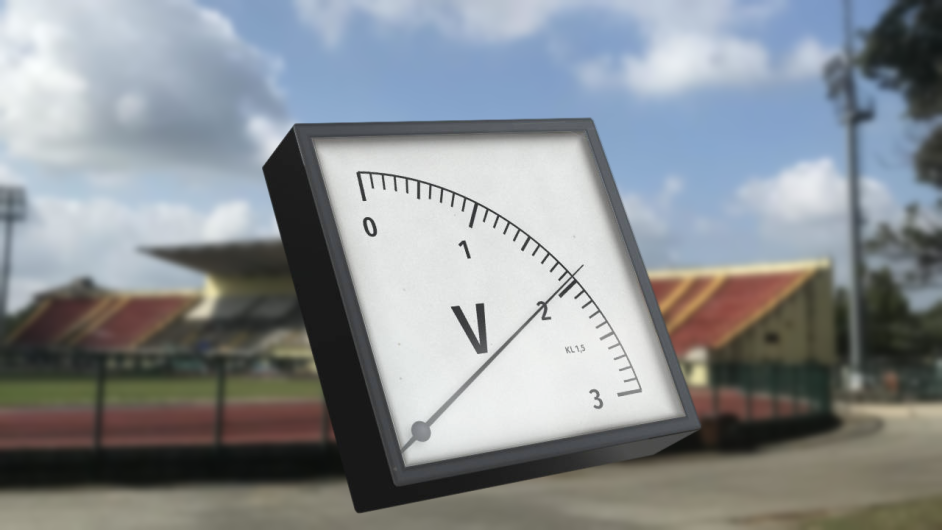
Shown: 1.95
